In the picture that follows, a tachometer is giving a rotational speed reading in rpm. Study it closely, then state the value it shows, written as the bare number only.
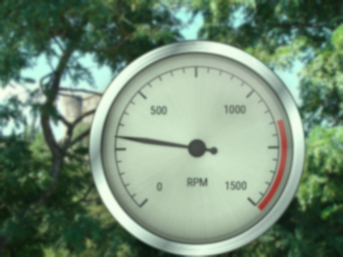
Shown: 300
